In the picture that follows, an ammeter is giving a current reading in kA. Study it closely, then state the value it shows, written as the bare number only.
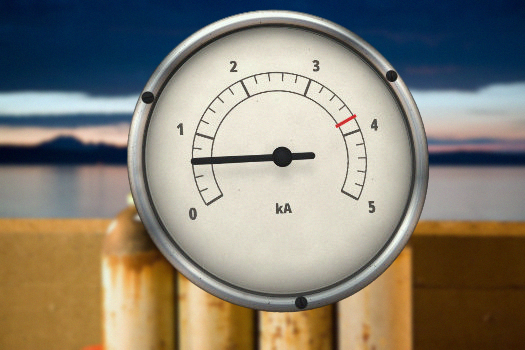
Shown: 0.6
